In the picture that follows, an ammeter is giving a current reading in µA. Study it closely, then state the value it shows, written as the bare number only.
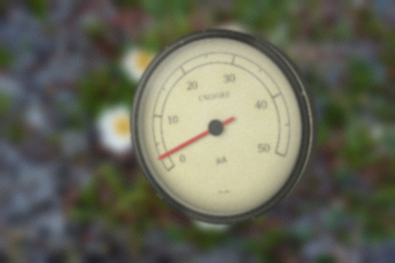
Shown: 2.5
